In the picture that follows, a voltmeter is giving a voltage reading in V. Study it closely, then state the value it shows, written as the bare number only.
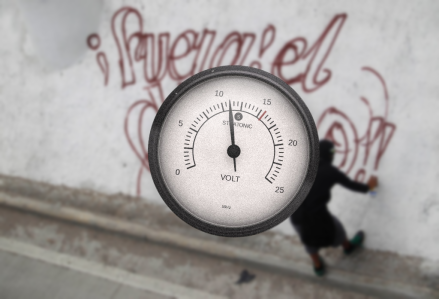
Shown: 11
